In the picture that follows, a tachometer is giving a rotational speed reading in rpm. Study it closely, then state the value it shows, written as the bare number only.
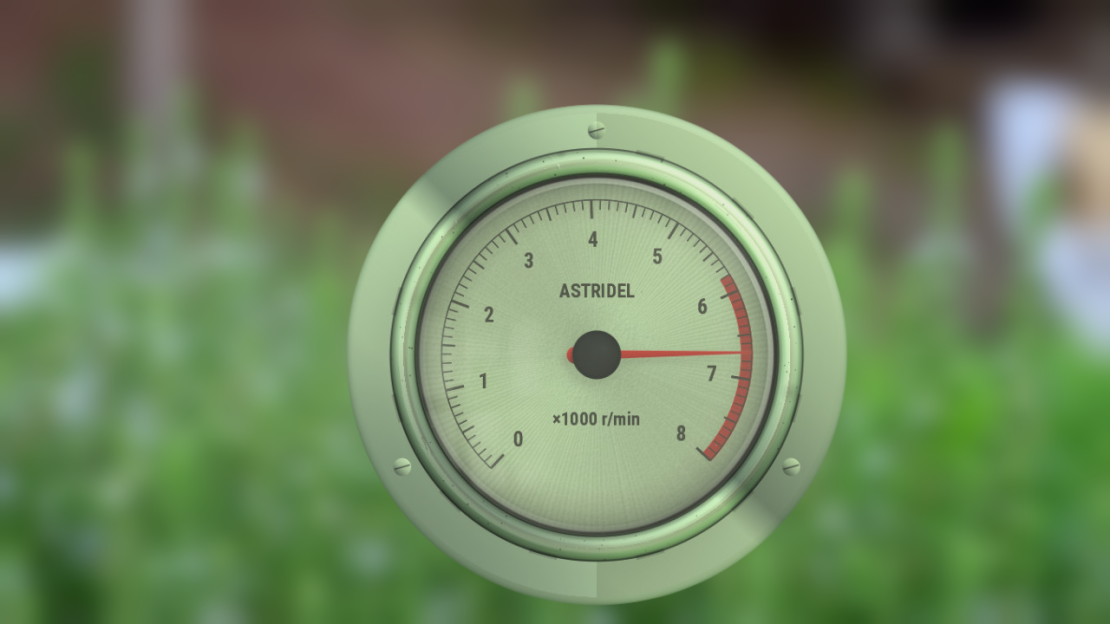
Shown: 6700
